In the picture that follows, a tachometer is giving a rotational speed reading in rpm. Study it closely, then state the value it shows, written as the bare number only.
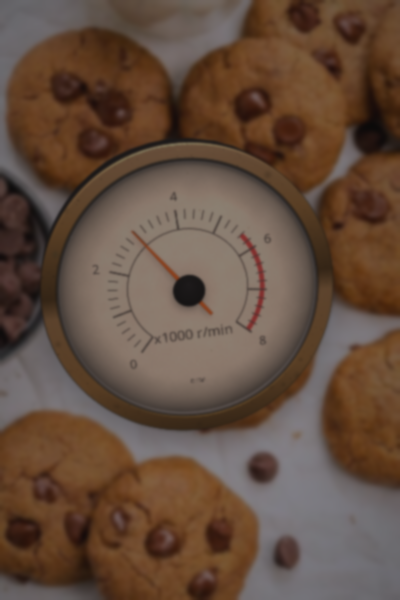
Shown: 3000
